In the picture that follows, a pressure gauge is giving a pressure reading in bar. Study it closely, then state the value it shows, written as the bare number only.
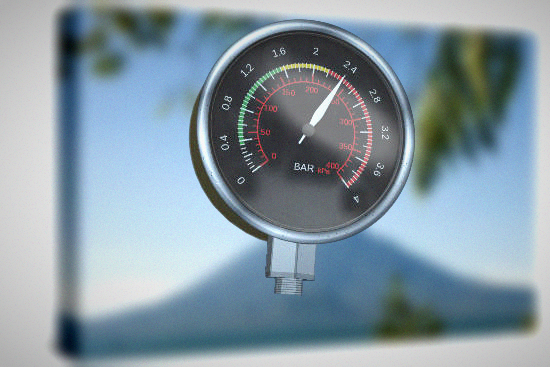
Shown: 2.4
